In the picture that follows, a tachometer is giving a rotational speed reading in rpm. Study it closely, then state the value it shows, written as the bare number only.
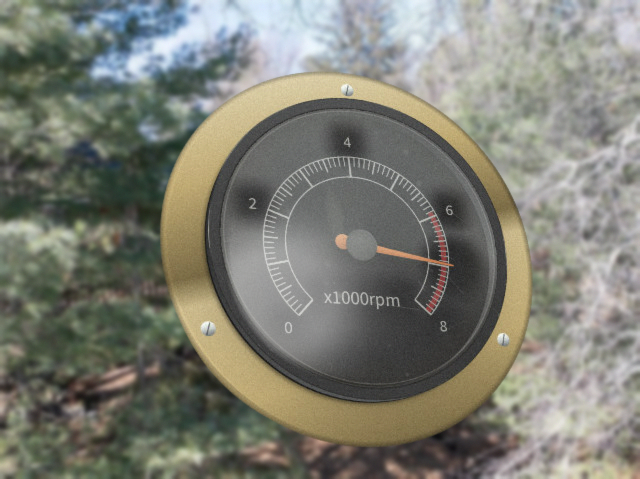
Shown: 7000
